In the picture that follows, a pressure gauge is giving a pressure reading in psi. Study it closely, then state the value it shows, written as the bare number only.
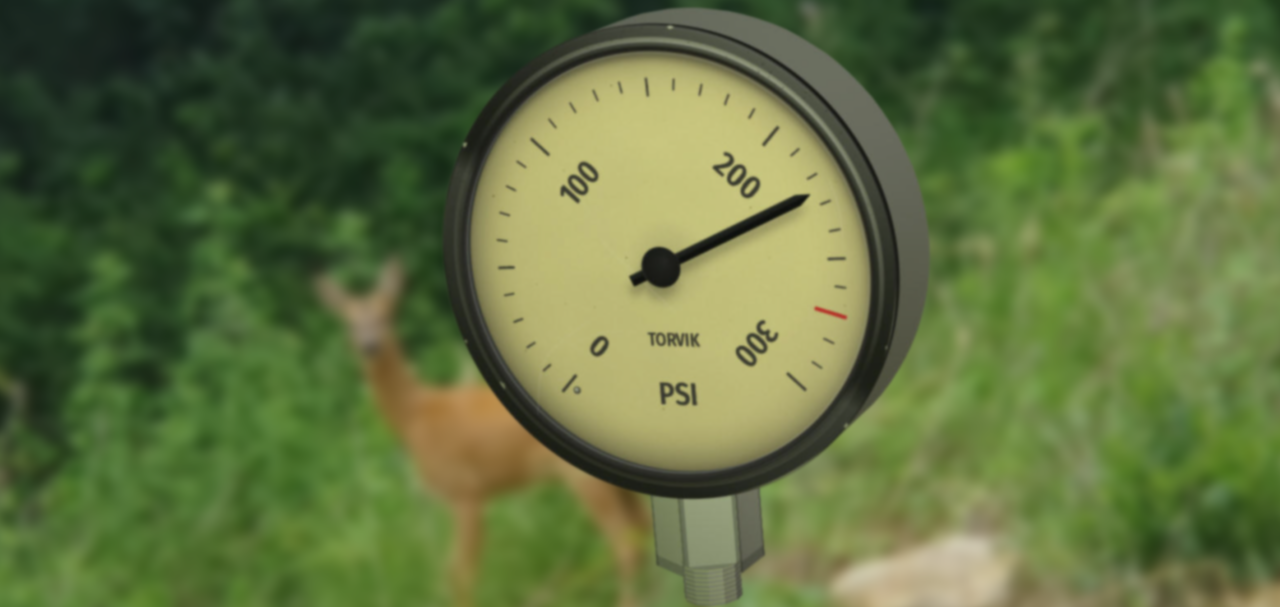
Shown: 225
